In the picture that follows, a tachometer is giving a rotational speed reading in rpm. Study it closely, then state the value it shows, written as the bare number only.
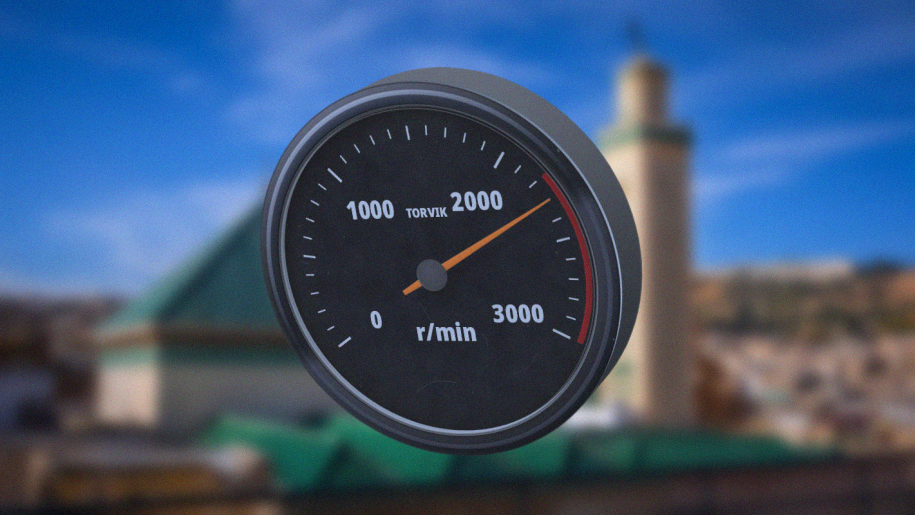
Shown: 2300
